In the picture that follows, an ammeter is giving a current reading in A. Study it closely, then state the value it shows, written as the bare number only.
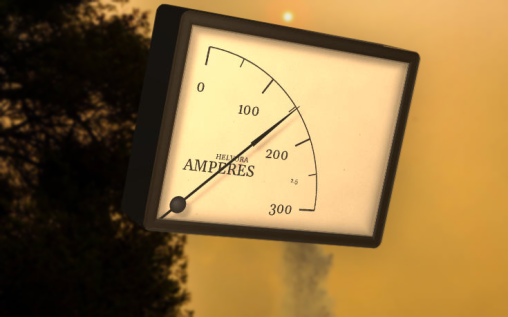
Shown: 150
